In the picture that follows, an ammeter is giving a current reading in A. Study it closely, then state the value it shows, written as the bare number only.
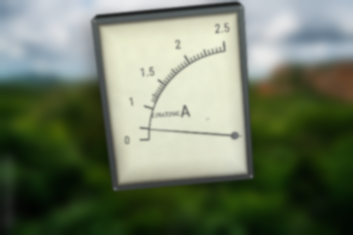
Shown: 0.5
